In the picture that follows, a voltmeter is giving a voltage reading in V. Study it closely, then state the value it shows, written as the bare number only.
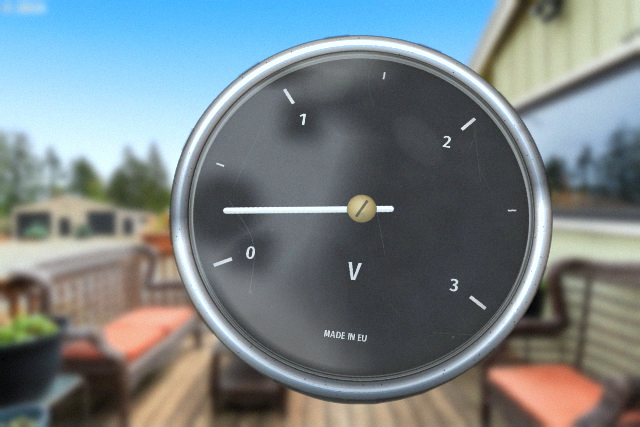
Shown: 0.25
